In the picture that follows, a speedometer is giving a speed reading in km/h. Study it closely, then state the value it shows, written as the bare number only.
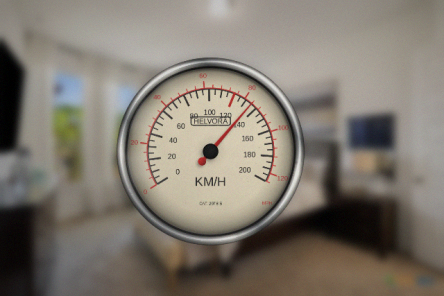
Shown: 135
